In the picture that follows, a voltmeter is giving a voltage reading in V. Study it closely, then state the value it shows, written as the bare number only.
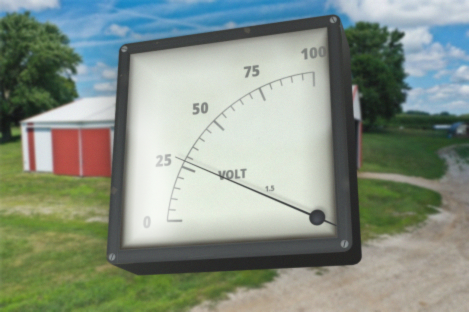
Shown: 27.5
